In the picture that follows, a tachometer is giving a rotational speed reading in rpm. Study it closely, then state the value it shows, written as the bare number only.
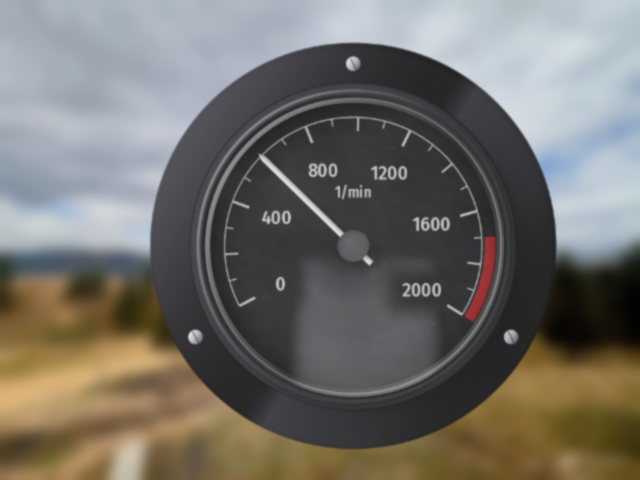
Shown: 600
